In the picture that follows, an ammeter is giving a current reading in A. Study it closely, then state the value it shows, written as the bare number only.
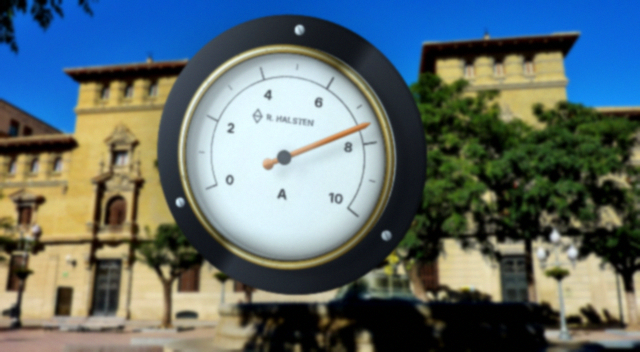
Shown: 7.5
